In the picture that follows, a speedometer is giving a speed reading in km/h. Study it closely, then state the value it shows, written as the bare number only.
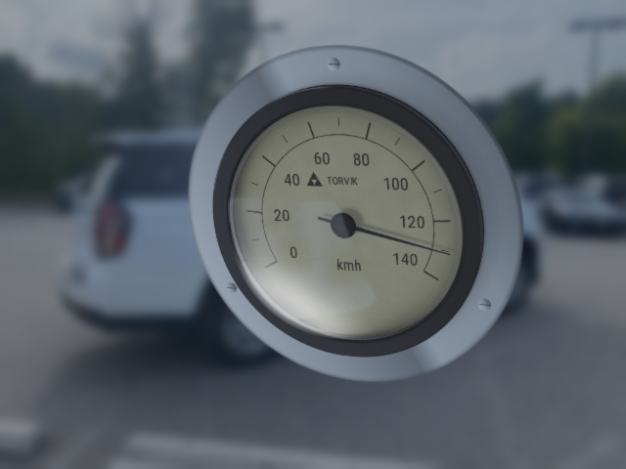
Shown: 130
